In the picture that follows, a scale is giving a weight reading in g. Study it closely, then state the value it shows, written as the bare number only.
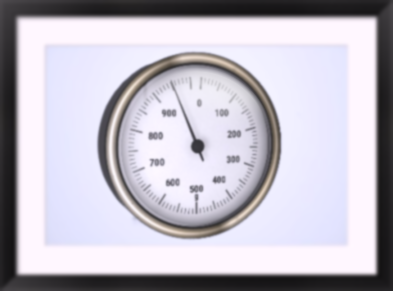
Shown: 950
